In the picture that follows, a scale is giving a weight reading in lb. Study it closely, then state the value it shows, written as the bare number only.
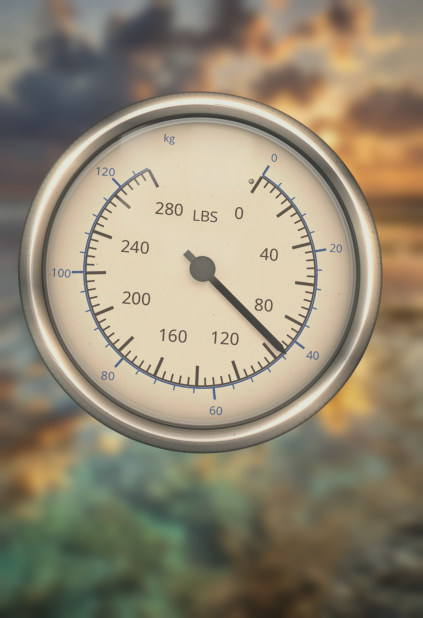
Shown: 96
